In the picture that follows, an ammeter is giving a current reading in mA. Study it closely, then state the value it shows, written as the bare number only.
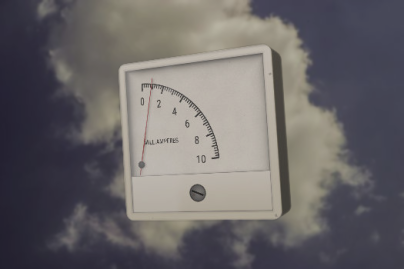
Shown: 1
